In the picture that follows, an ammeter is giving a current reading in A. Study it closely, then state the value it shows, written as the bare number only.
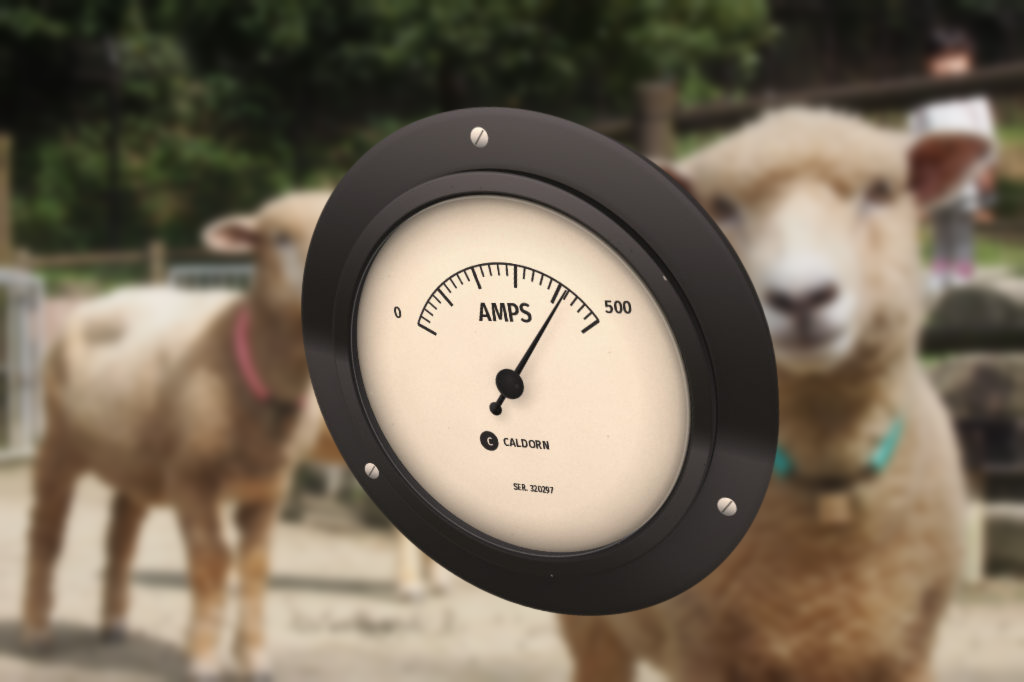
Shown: 420
